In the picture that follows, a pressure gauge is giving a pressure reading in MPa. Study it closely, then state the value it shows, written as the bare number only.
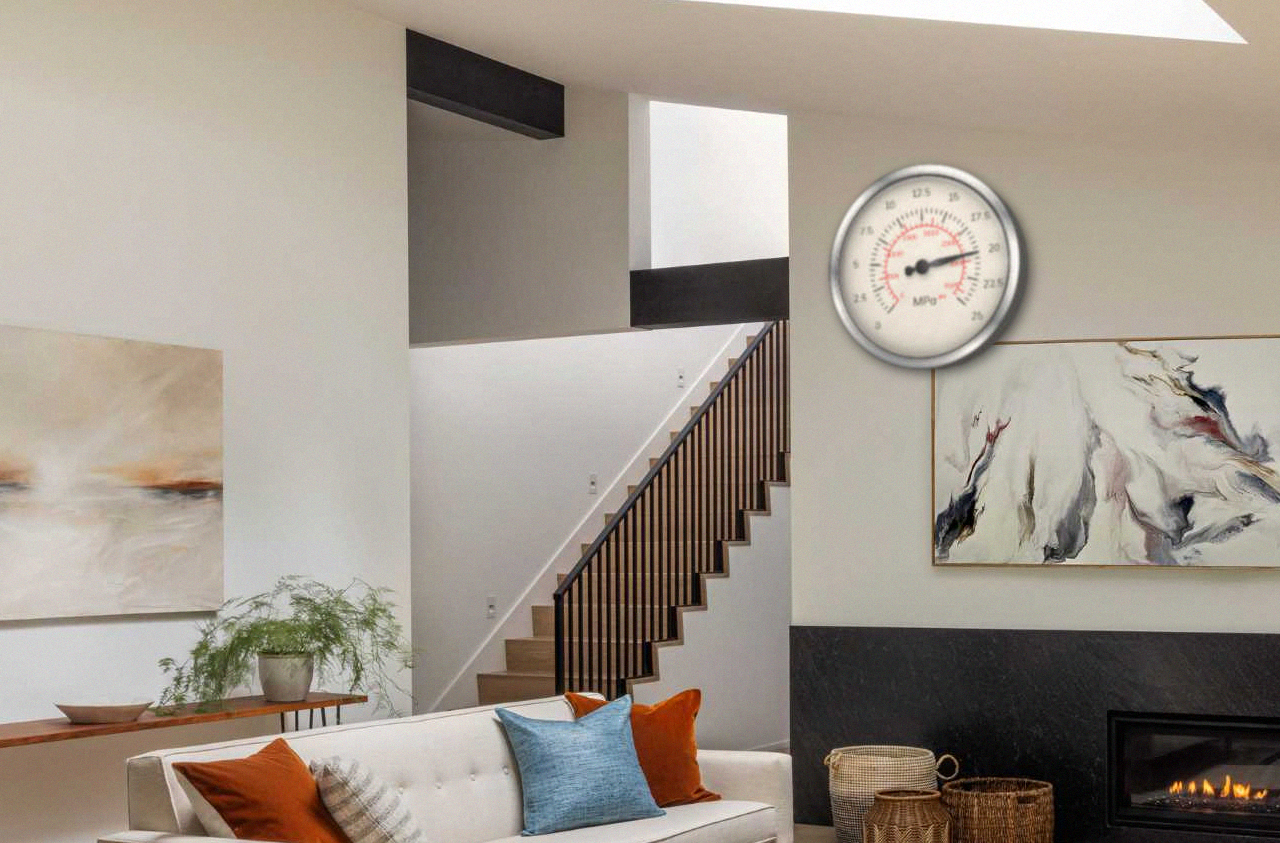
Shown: 20
